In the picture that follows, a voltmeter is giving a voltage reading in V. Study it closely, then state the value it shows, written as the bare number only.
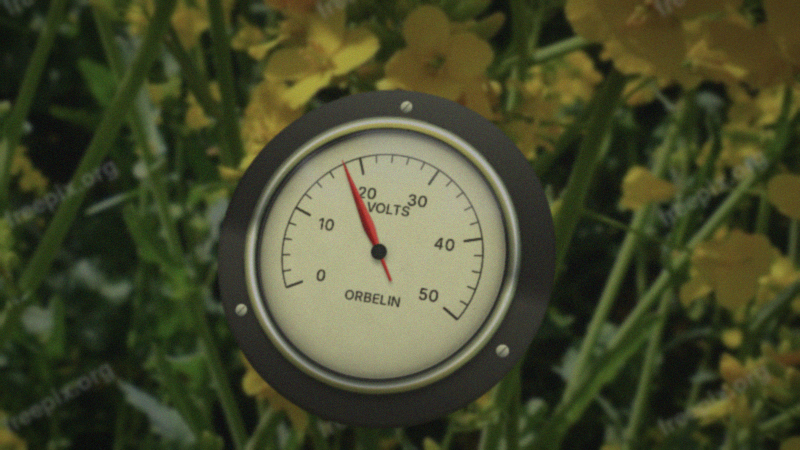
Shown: 18
